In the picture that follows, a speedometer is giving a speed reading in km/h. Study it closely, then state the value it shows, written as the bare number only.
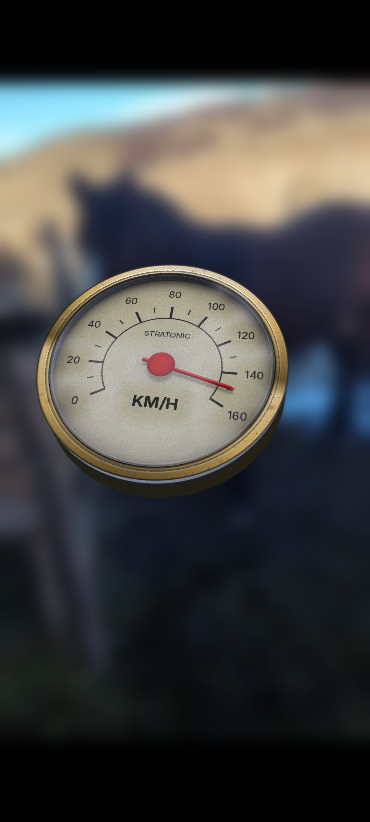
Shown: 150
